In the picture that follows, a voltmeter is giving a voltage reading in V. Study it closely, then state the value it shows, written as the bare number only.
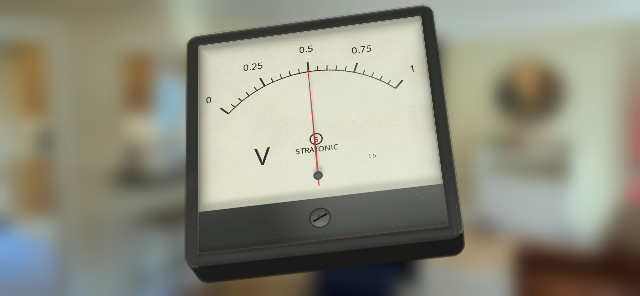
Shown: 0.5
